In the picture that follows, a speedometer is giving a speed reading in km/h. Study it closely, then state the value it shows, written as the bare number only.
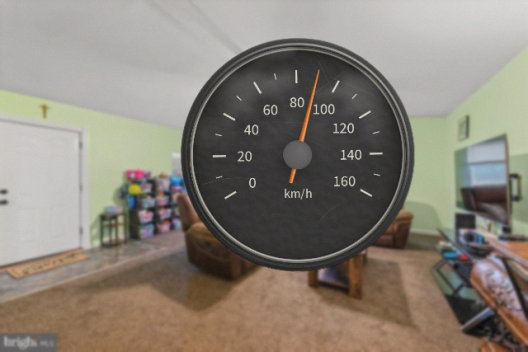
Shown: 90
